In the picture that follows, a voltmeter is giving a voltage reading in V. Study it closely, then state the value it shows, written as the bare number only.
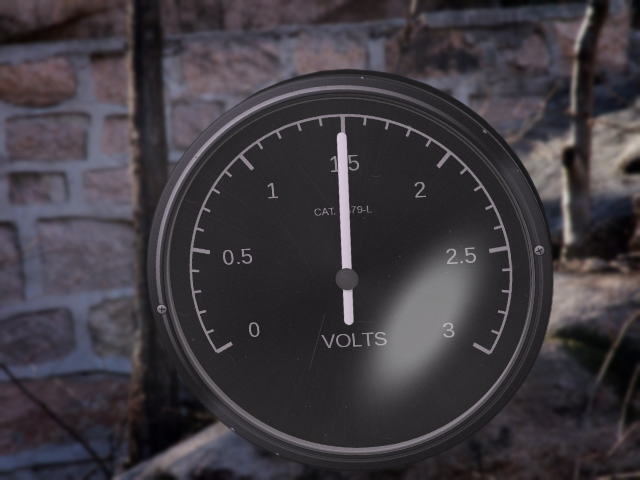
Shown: 1.5
